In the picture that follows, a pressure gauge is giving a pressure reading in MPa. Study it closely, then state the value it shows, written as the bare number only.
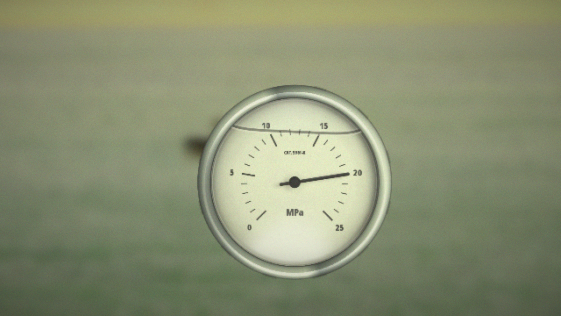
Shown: 20
